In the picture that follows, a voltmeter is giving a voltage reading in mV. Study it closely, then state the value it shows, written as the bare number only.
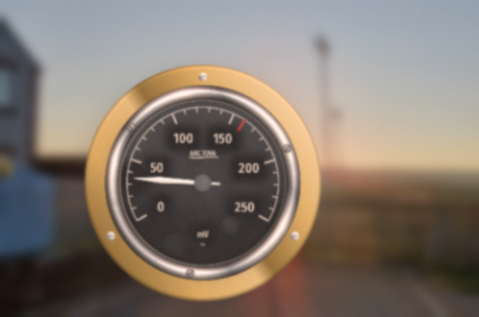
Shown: 35
